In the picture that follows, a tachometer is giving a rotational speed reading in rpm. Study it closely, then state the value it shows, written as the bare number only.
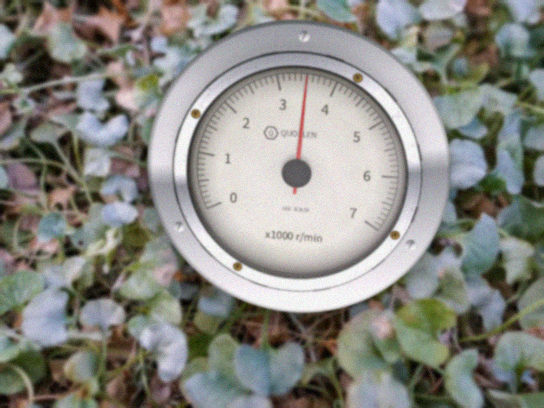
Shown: 3500
